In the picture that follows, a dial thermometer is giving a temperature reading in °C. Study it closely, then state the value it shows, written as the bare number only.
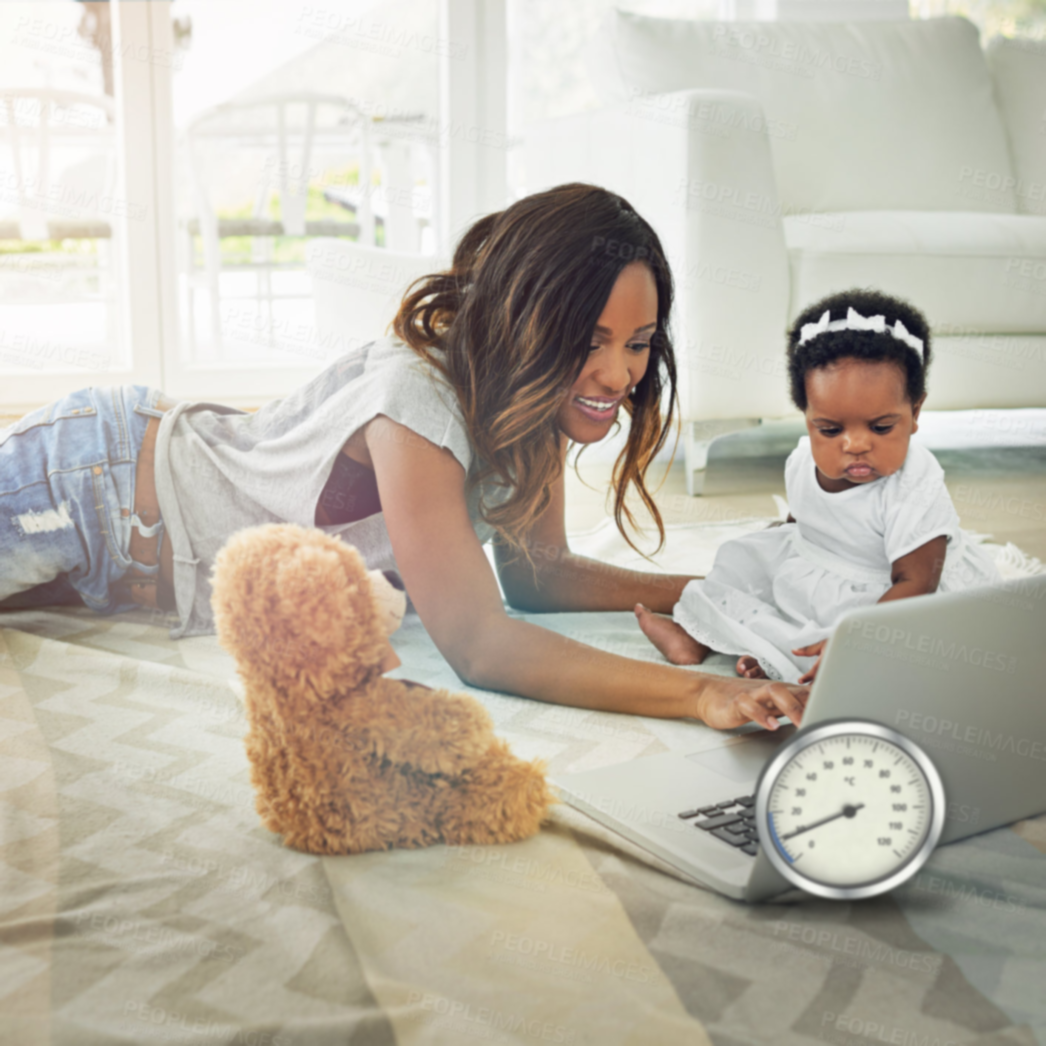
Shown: 10
